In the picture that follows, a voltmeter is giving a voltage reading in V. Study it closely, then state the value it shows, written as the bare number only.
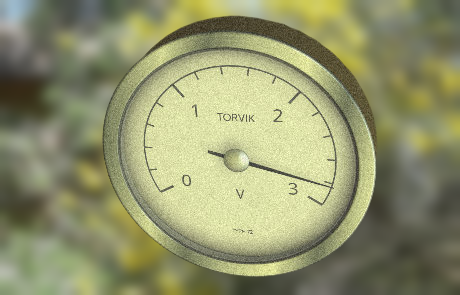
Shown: 2.8
